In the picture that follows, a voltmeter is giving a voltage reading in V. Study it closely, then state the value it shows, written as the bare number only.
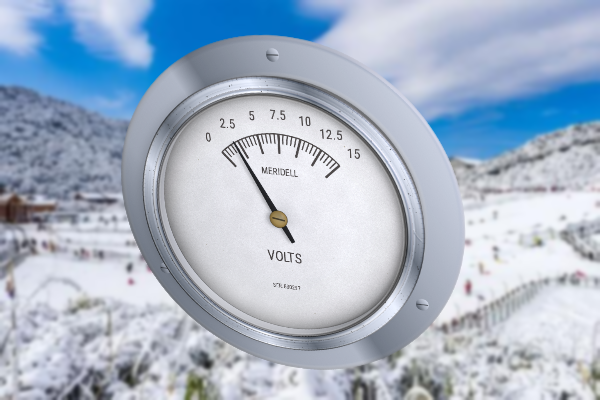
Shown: 2.5
